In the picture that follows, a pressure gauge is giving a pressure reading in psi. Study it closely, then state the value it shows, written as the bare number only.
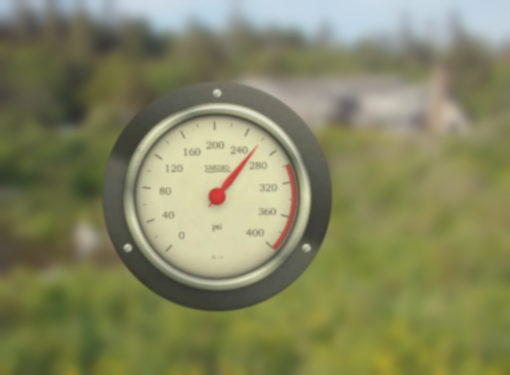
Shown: 260
